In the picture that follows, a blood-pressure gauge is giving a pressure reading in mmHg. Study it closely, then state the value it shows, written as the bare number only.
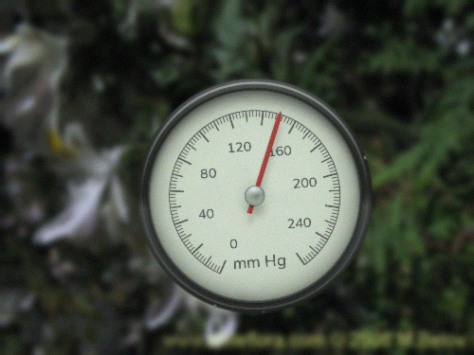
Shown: 150
